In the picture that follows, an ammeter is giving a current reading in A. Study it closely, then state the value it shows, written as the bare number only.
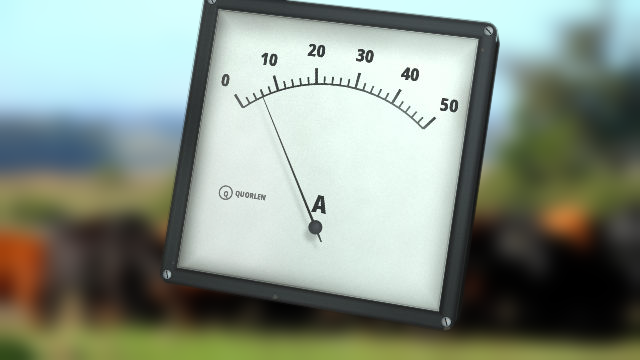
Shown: 6
